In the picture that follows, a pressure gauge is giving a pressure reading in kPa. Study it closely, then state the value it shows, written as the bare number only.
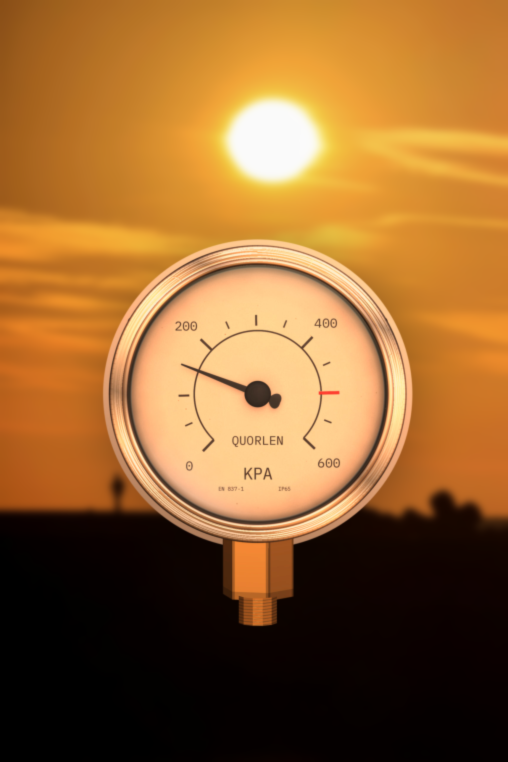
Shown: 150
